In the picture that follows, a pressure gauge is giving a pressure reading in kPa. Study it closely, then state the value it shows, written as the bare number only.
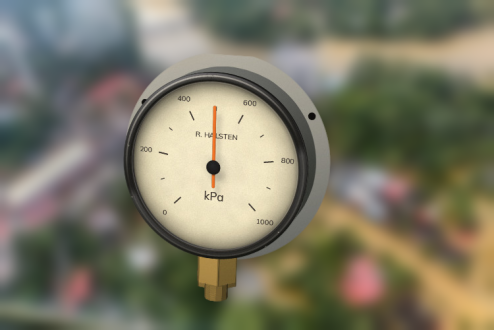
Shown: 500
